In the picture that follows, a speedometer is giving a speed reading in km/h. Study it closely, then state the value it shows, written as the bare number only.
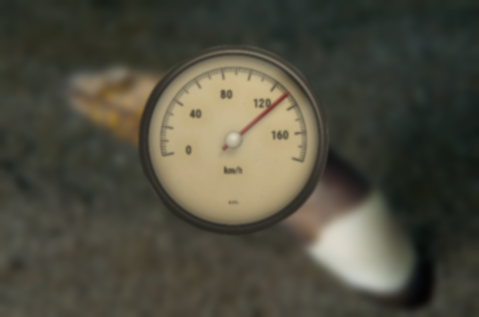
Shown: 130
